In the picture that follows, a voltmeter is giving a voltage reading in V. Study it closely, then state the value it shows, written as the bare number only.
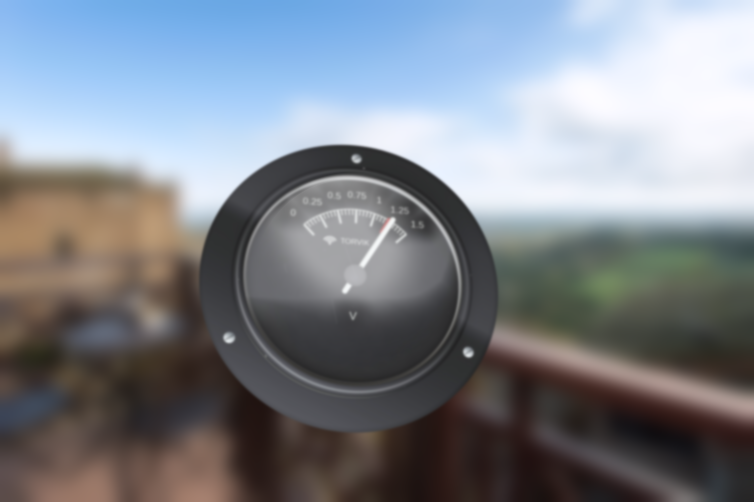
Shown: 1.25
